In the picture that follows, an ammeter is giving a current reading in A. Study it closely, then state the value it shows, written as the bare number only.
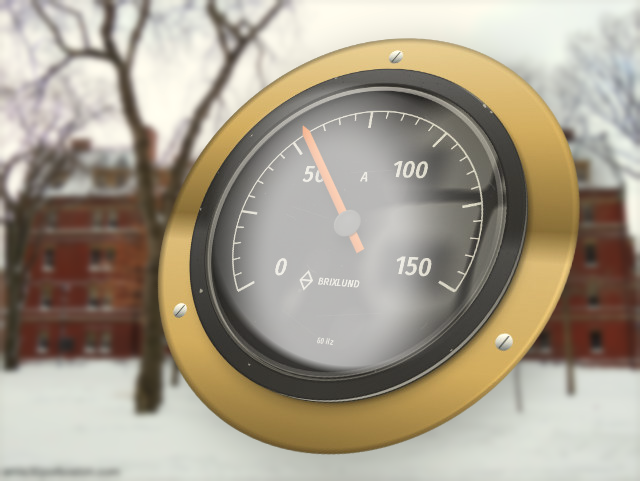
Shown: 55
